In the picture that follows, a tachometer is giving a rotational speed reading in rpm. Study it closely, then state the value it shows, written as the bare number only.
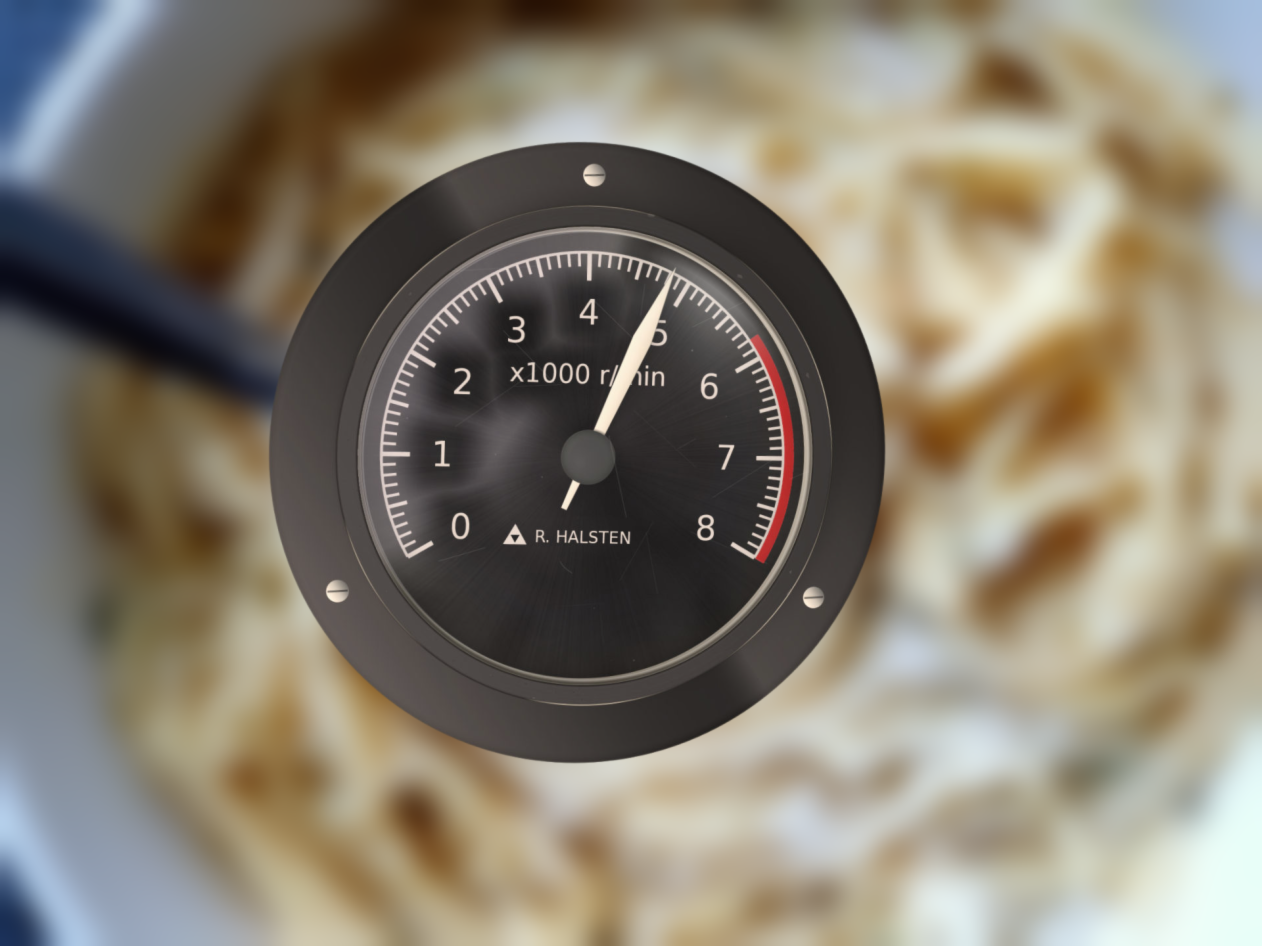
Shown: 4800
